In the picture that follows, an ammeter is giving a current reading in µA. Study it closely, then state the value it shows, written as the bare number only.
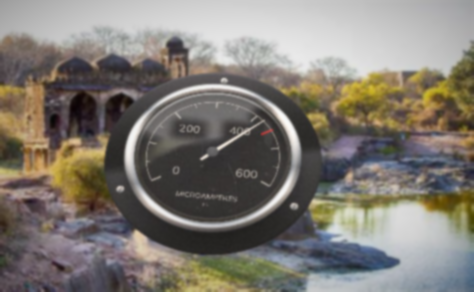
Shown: 425
